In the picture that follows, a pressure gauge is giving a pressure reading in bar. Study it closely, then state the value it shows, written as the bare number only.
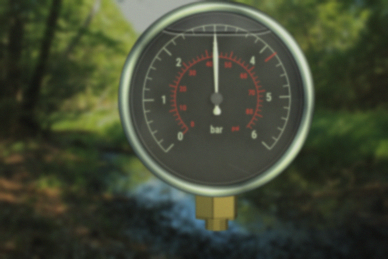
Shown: 3
